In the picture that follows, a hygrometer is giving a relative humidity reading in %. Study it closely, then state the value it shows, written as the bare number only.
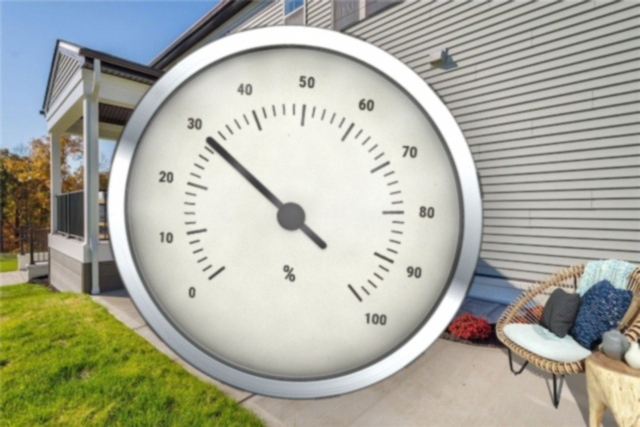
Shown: 30
